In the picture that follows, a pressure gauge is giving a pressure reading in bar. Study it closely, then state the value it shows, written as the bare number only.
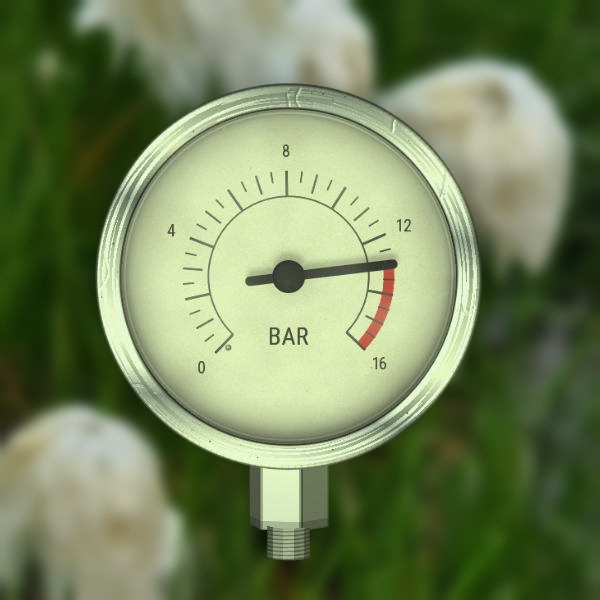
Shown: 13
